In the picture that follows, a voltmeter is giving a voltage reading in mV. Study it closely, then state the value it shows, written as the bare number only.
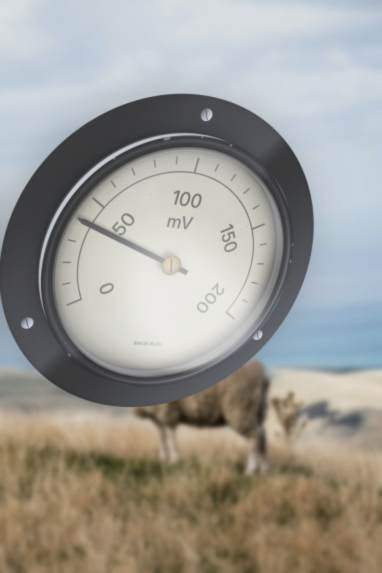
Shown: 40
